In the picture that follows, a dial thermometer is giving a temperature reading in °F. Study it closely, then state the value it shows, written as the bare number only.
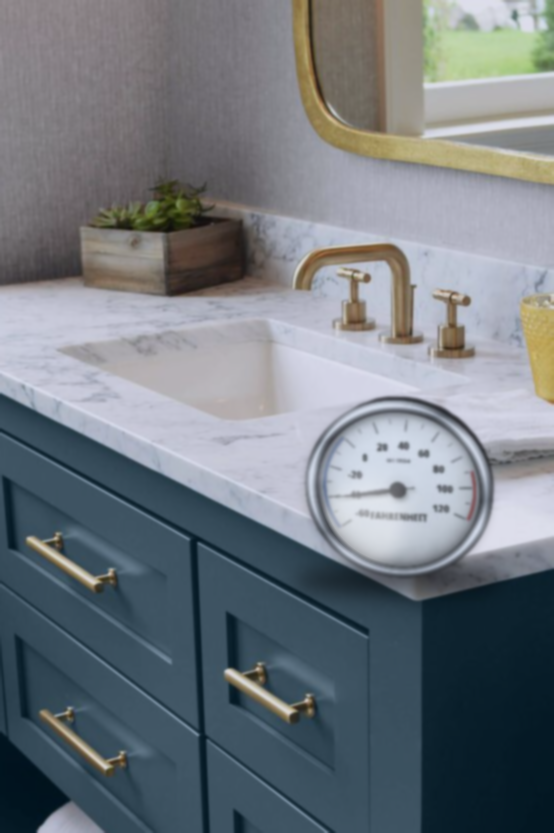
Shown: -40
